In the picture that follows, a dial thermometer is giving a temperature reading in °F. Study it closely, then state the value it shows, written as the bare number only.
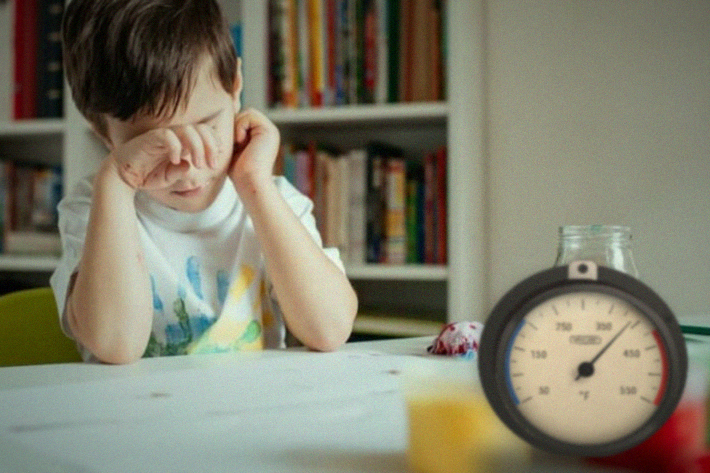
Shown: 387.5
